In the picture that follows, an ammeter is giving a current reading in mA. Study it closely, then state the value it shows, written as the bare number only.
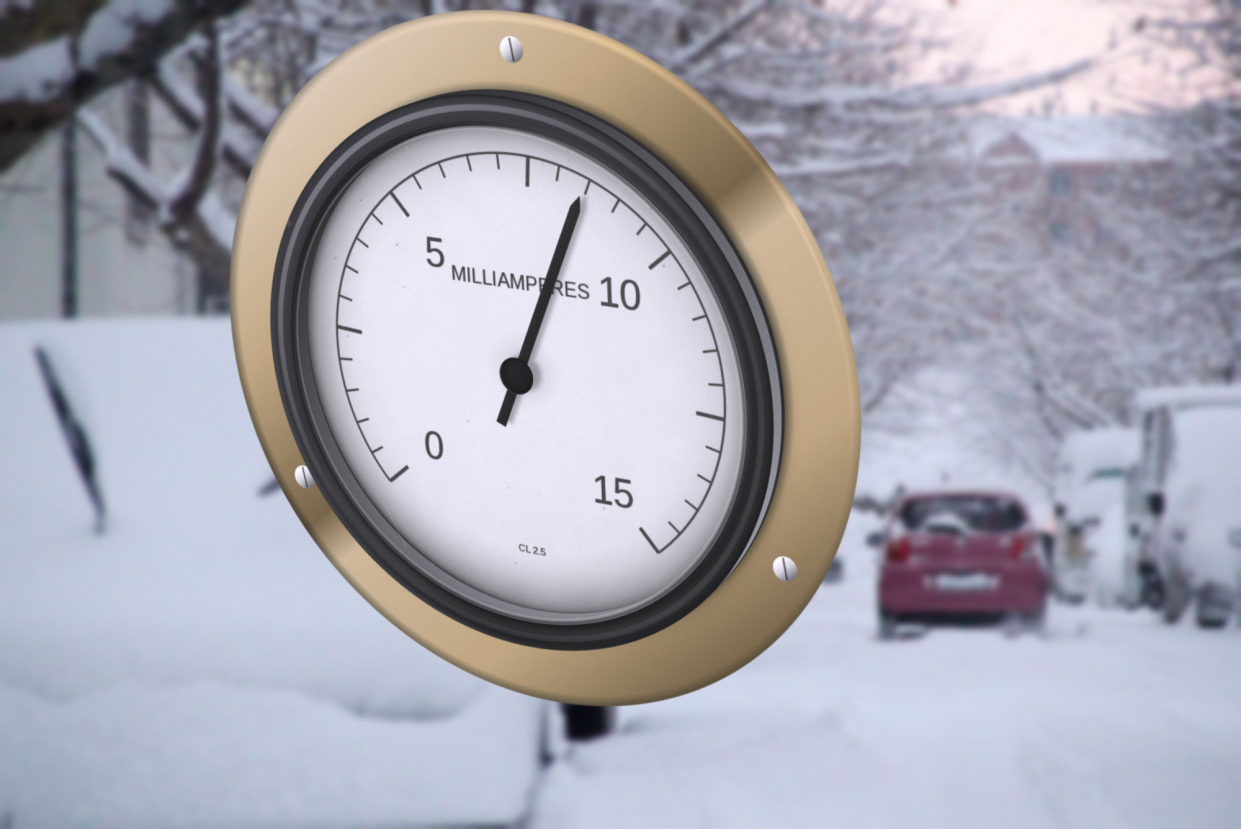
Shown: 8.5
